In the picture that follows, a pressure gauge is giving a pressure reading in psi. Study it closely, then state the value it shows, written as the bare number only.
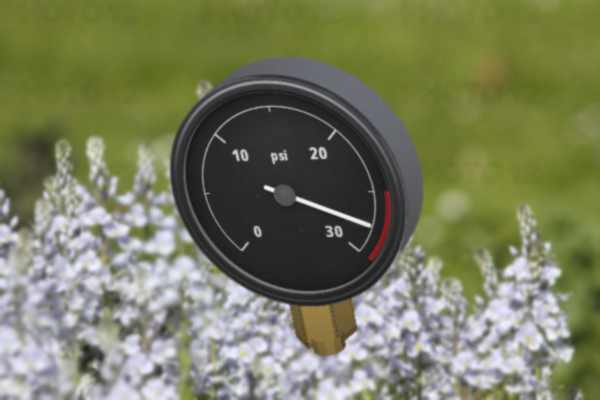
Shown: 27.5
